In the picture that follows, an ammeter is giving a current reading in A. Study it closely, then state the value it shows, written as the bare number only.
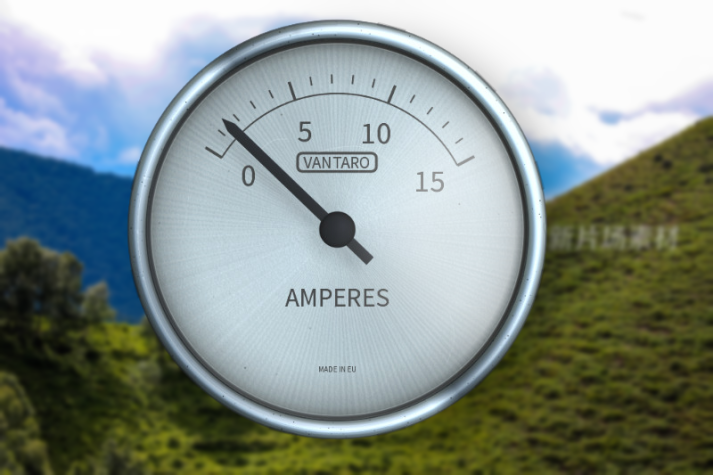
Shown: 1.5
